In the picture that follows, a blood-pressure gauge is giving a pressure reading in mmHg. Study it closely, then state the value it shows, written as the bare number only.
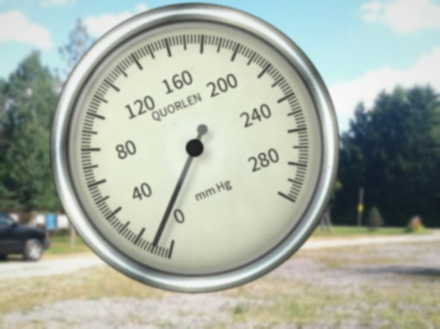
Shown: 10
